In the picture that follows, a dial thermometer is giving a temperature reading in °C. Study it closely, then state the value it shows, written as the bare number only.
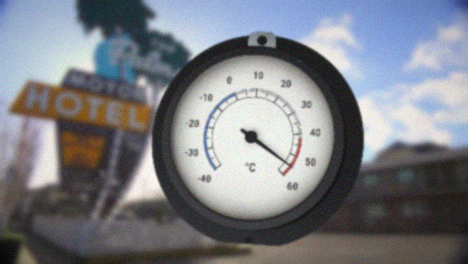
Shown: 55
